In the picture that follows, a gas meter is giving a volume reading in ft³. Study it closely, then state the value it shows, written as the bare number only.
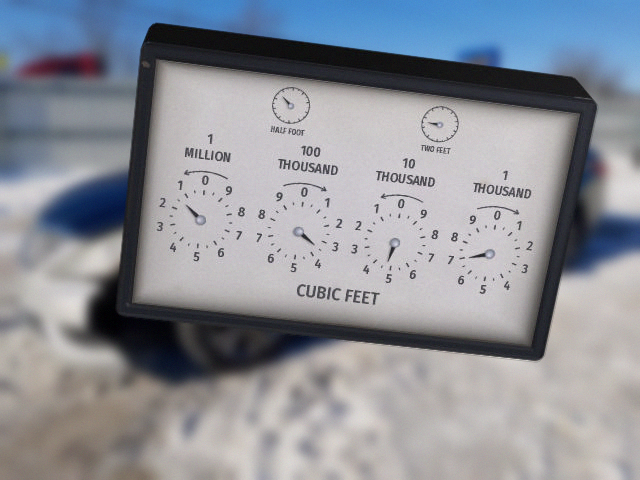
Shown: 134700
